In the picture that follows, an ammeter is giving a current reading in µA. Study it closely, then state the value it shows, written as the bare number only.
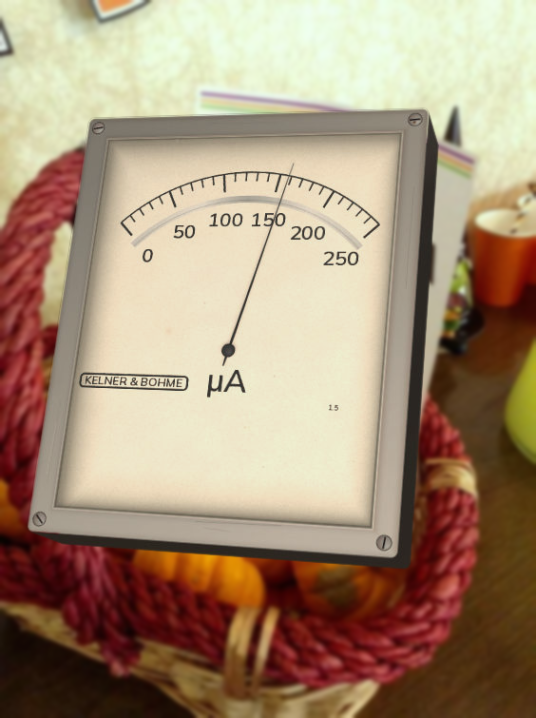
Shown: 160
